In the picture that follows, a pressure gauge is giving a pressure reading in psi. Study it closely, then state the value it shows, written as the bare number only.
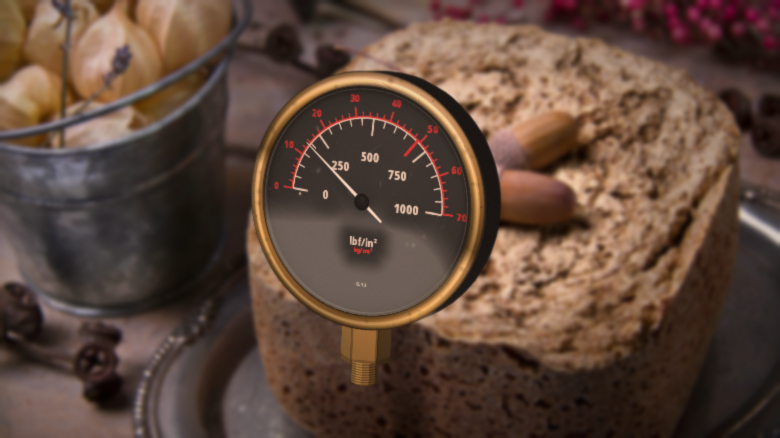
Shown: 200
